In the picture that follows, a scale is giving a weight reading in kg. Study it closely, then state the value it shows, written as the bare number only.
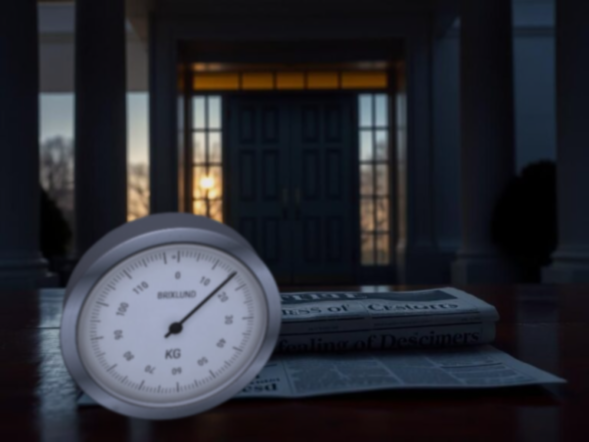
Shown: 15
